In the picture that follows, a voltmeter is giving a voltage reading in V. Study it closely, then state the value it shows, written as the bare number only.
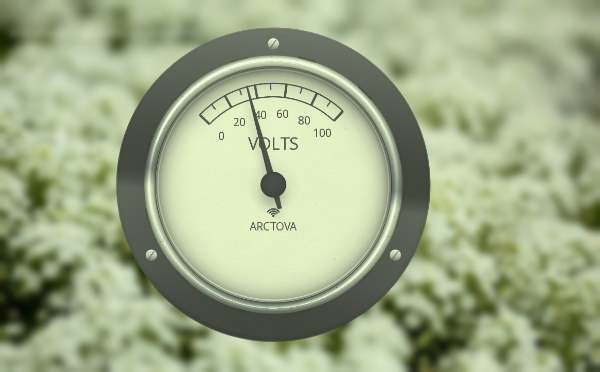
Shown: 35
